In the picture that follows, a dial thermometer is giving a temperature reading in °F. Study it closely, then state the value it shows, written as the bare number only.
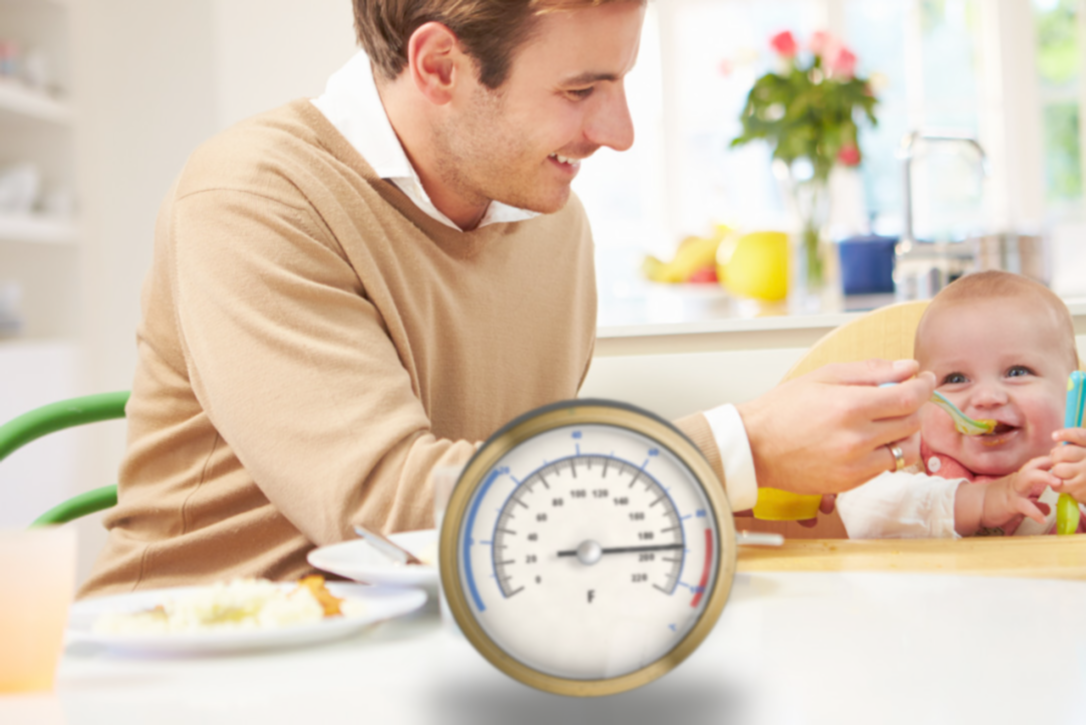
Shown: 190
